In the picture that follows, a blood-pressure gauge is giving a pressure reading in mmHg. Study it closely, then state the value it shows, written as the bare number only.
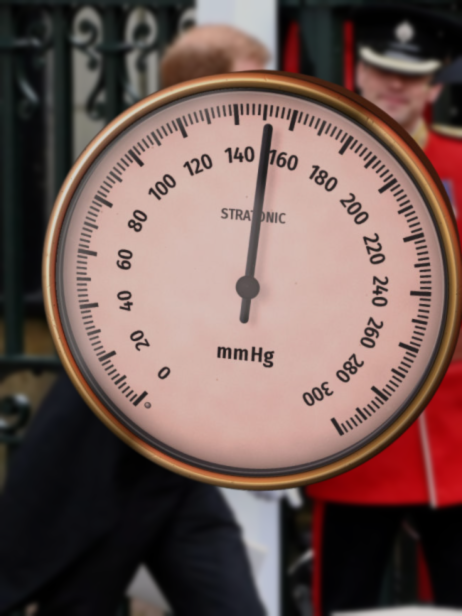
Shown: 152
